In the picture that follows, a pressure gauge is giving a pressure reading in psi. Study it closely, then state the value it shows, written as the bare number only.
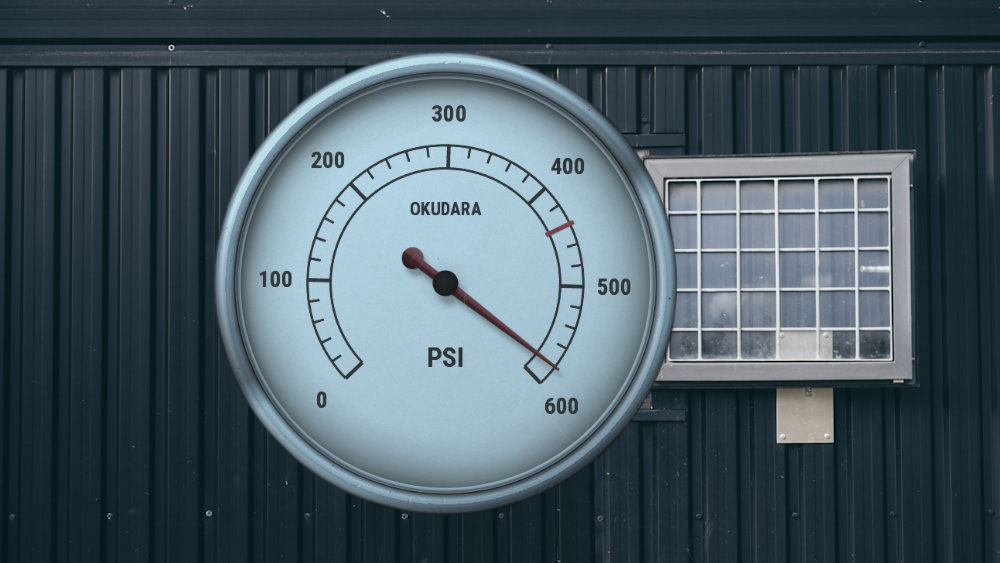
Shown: 580
